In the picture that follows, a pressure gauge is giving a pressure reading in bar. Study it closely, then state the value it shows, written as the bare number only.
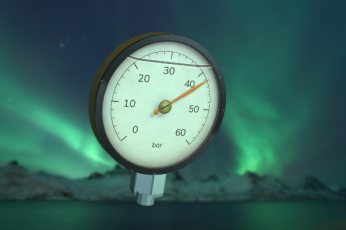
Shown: 42
